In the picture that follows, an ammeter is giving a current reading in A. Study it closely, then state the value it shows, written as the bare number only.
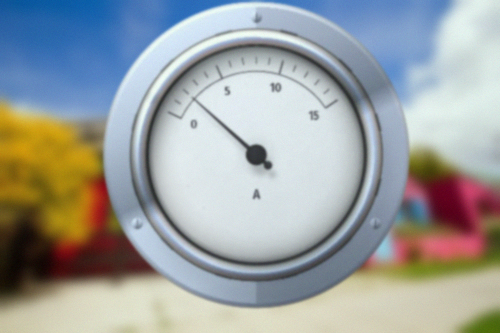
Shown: 2
